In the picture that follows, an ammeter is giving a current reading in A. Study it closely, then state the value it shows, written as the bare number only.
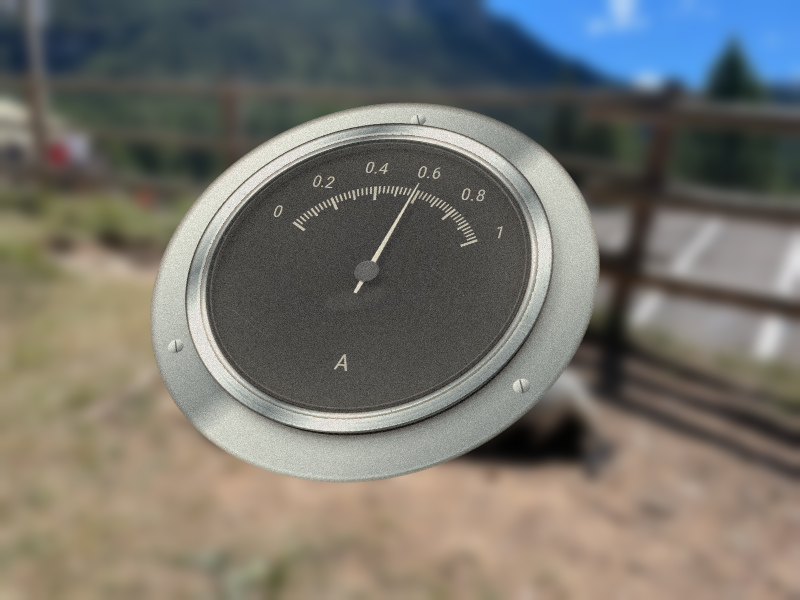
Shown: 0.6
